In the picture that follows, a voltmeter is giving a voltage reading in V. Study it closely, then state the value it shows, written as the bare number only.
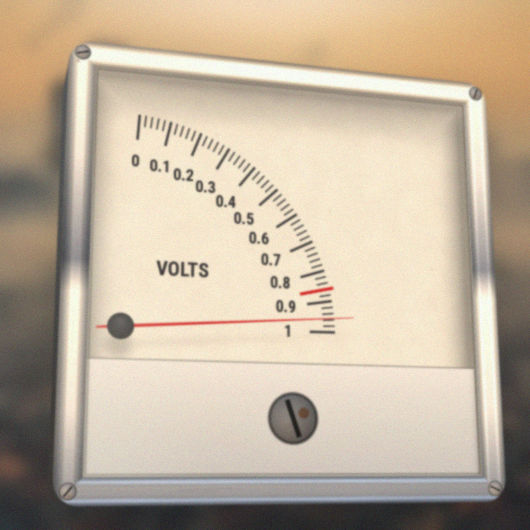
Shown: 0.96
